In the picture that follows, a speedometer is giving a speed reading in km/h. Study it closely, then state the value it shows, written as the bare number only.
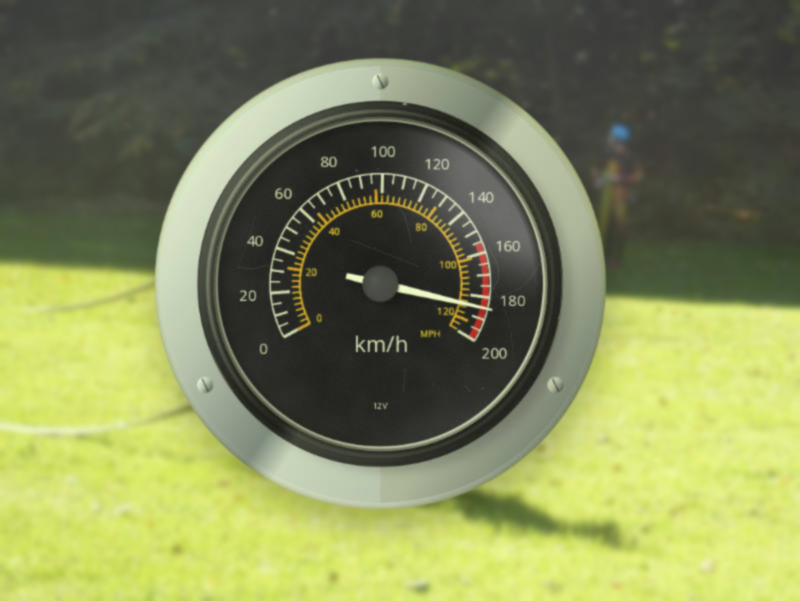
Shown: 185
